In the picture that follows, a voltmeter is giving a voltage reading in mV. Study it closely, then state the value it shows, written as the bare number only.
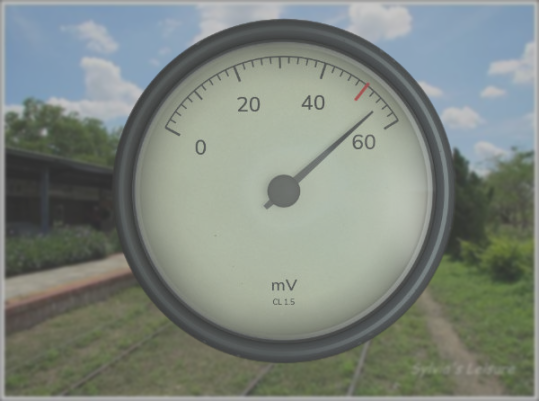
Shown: 55
